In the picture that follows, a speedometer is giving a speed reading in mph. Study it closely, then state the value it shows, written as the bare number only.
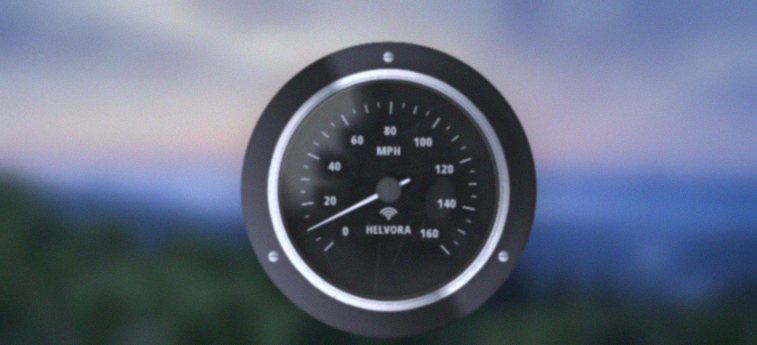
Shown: 10
